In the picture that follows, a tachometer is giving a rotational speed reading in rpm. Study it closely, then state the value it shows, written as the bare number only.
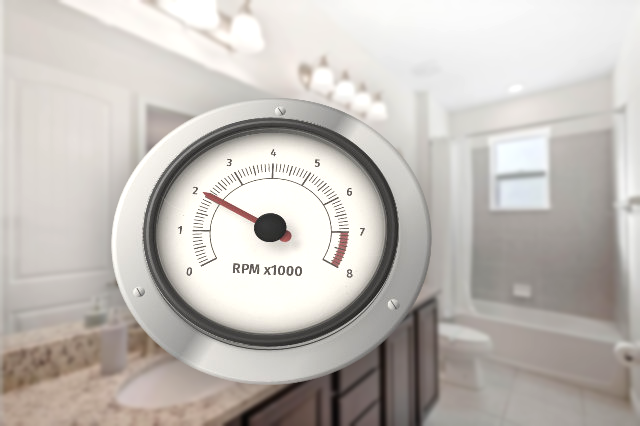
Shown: 2000
